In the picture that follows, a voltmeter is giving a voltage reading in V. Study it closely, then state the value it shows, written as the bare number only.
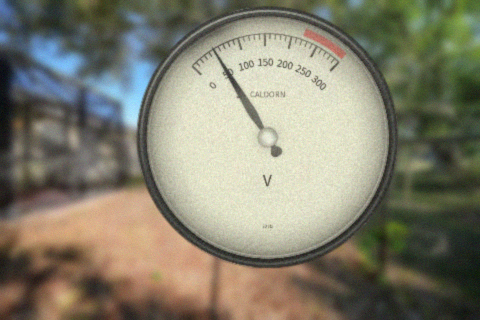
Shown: 50
